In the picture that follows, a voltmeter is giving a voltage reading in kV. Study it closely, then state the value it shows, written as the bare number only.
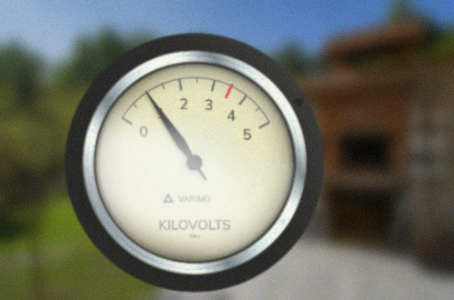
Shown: 1
